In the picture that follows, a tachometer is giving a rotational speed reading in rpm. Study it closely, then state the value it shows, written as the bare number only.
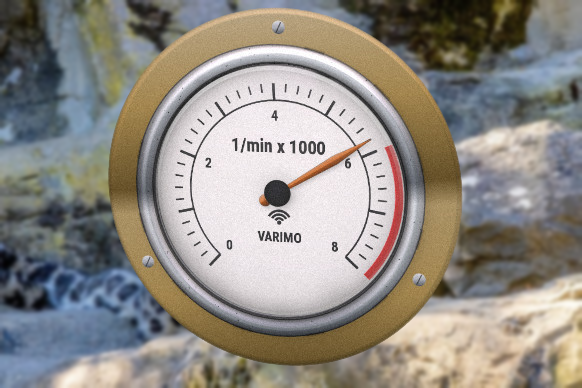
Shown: 5800
